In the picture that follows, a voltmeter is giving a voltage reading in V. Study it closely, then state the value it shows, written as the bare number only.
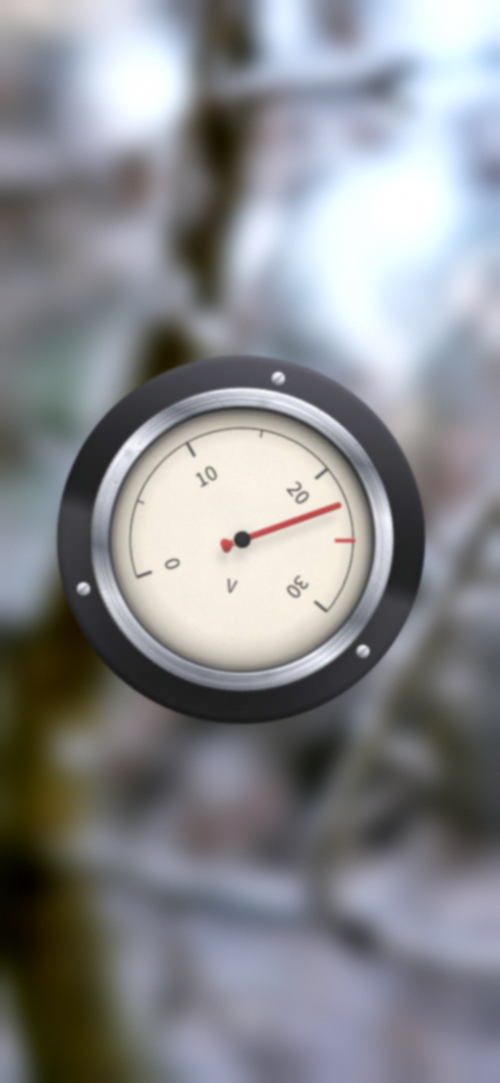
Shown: 22.5
